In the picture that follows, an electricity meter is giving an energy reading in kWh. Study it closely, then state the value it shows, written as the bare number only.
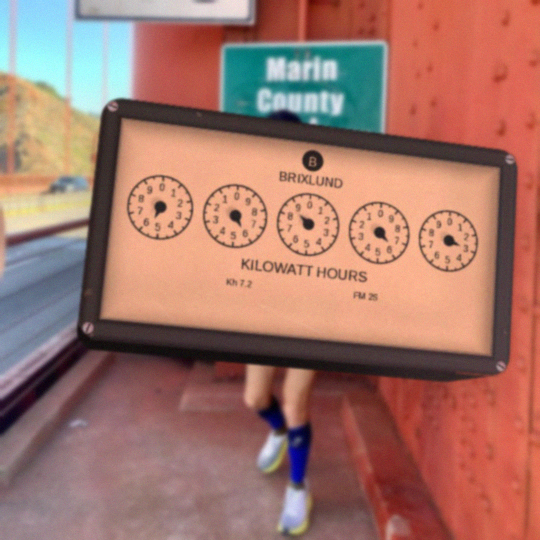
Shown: 55863
